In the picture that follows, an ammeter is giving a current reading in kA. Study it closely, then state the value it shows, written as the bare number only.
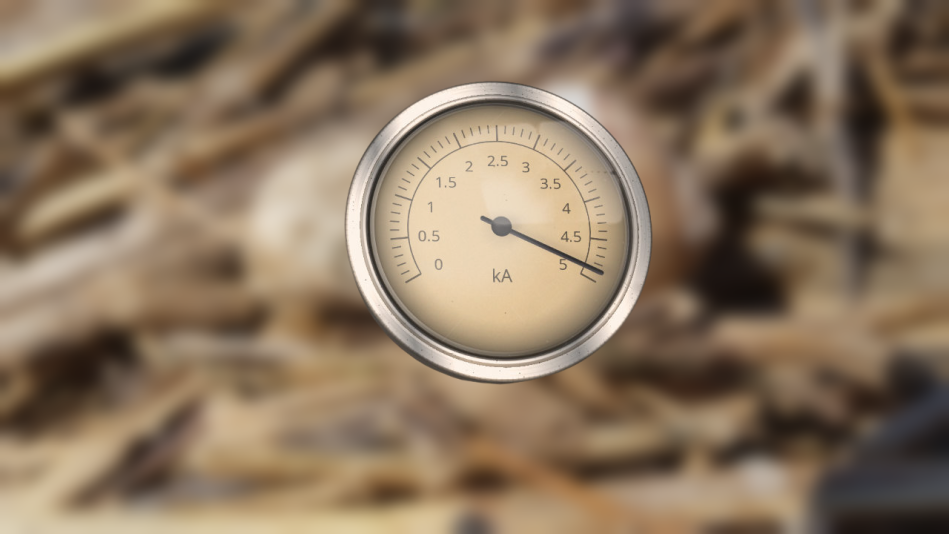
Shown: 4.9
